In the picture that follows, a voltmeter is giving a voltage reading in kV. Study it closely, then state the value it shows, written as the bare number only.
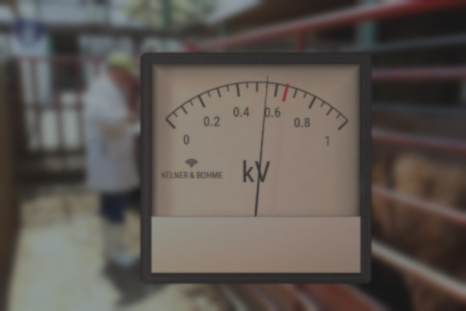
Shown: 0.55
